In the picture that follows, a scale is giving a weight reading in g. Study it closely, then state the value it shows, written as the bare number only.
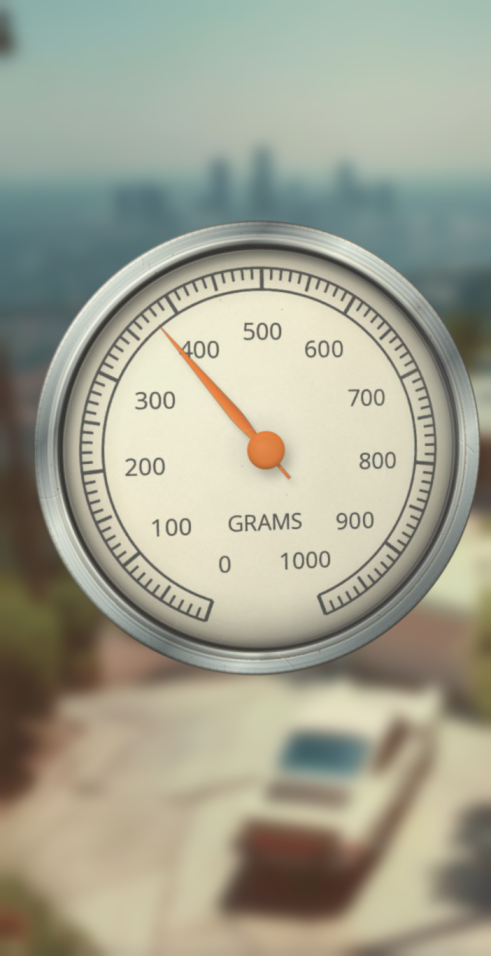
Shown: 375
